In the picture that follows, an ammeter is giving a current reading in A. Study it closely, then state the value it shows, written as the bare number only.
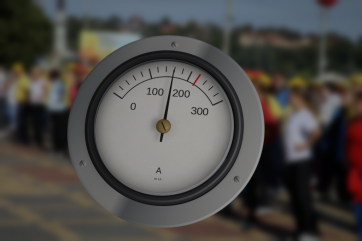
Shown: 160
